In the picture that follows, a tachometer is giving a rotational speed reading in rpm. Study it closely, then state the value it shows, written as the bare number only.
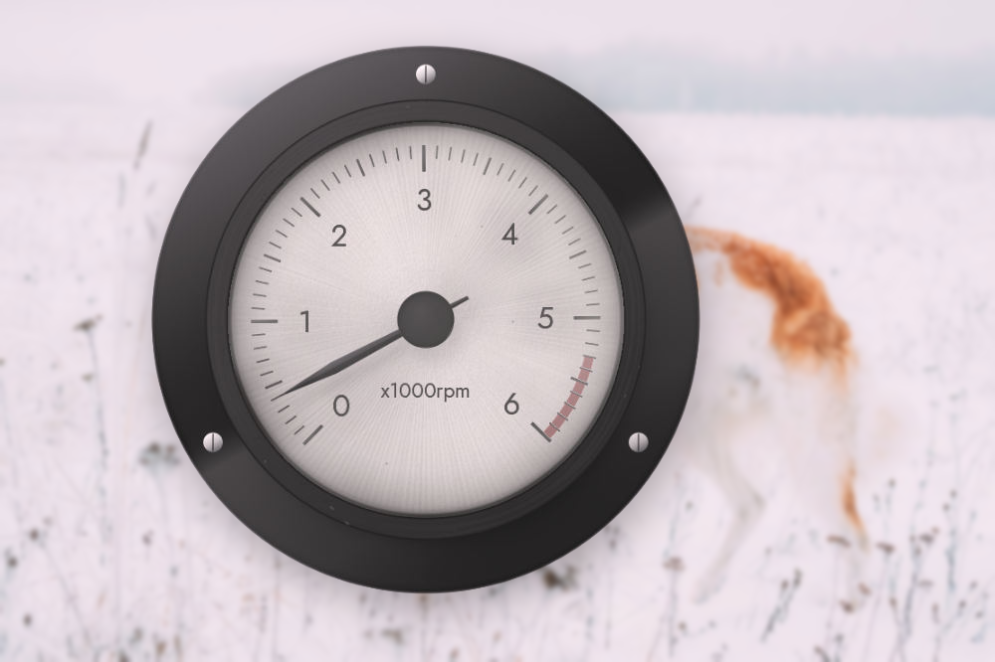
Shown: 400
